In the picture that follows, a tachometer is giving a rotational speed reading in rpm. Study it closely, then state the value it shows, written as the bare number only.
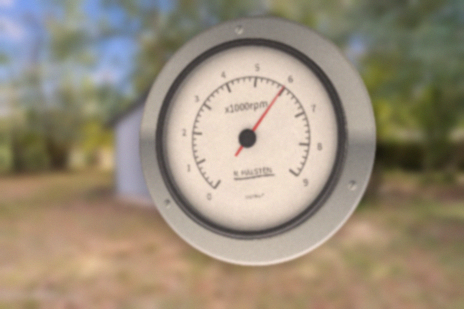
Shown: 6000
